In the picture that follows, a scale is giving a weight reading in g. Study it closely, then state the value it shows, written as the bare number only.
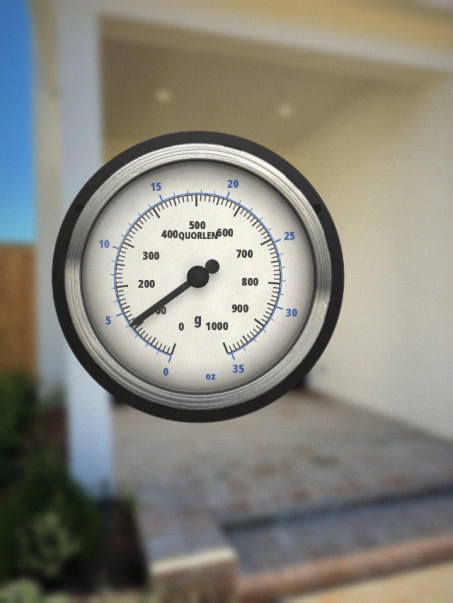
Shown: 110
